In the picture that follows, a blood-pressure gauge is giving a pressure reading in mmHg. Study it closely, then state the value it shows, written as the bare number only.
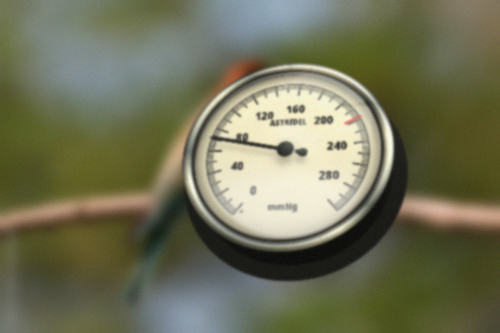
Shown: 70
